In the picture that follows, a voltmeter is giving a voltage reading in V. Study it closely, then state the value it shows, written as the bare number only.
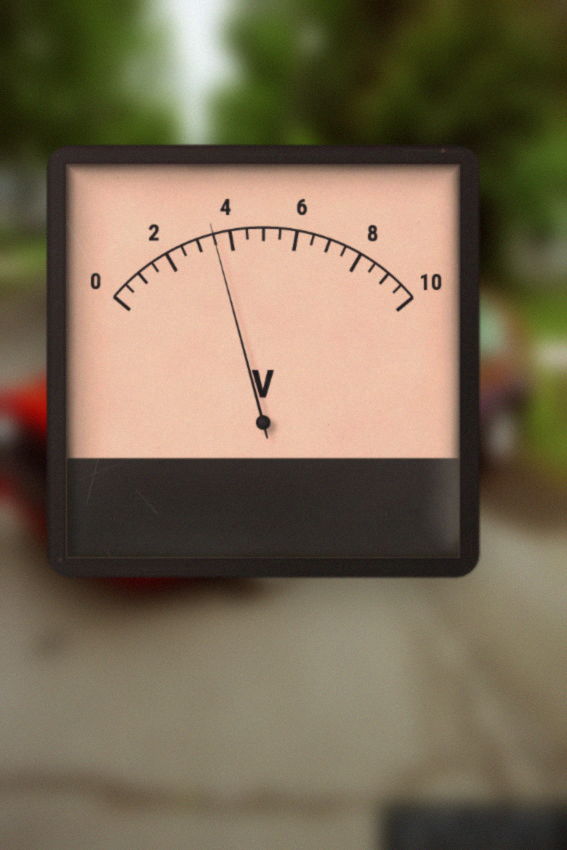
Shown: 3.5
